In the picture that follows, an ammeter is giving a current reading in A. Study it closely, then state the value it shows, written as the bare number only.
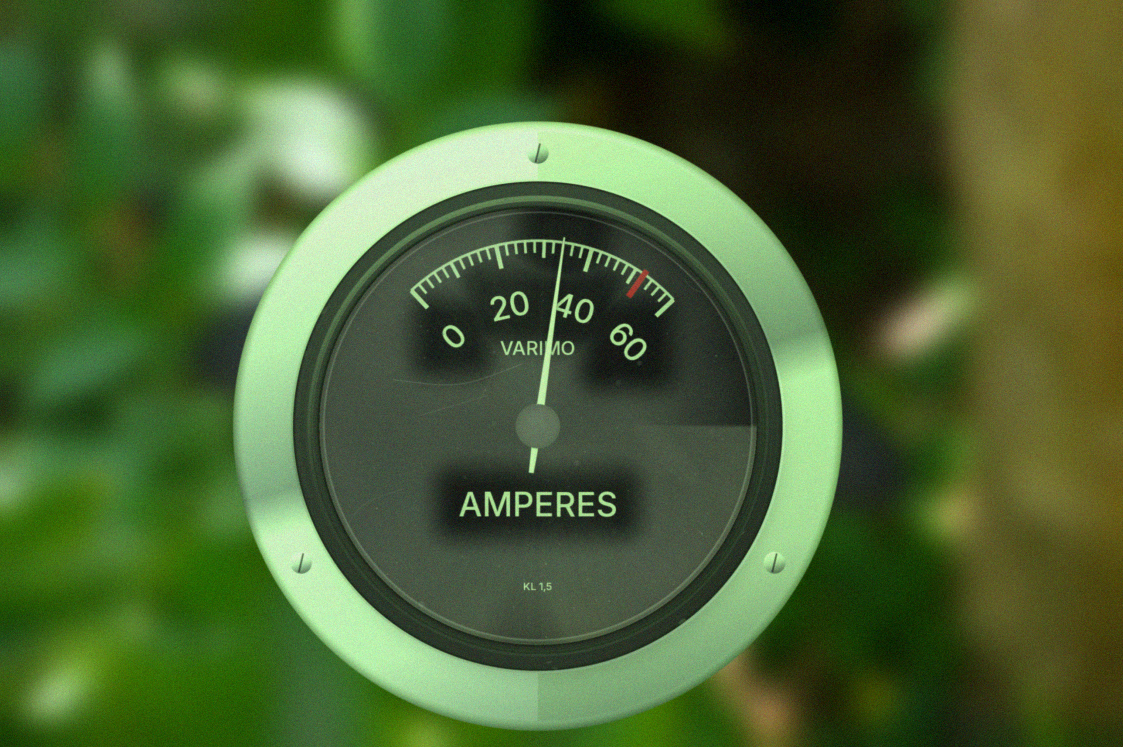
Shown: 34
